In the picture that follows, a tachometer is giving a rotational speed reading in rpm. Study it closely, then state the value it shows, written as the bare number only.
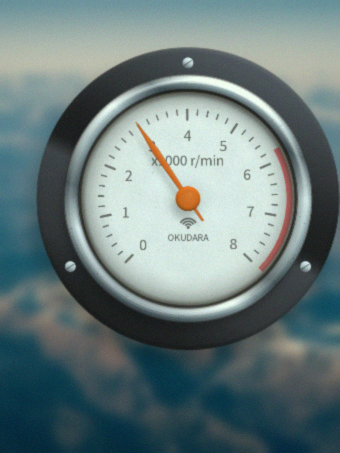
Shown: 3000
